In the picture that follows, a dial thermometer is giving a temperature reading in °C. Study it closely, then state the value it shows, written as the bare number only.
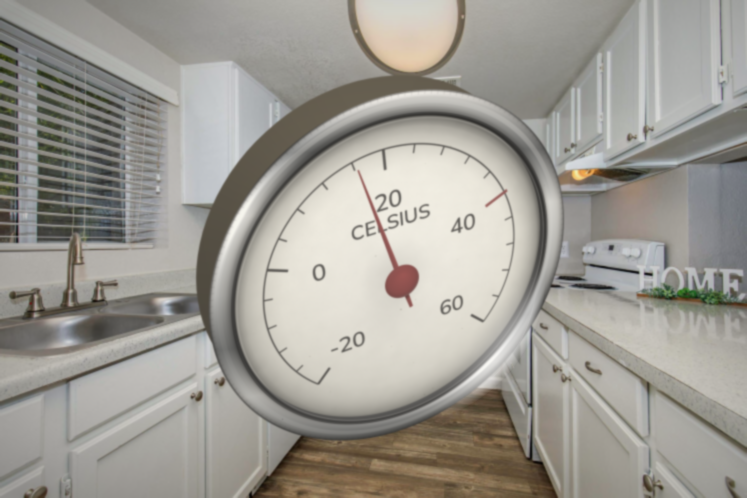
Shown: 16
